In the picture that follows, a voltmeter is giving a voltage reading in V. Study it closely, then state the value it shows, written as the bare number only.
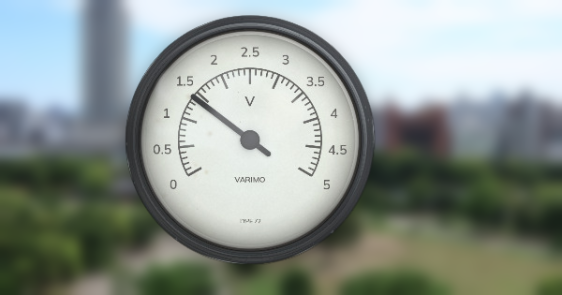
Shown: 1.4
